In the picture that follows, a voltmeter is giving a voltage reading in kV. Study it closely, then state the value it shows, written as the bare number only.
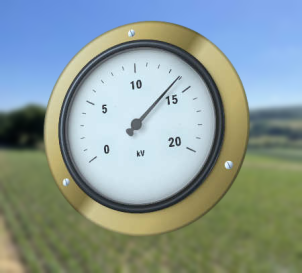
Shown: 14
